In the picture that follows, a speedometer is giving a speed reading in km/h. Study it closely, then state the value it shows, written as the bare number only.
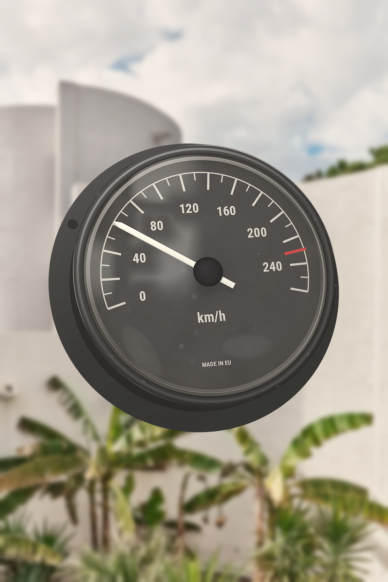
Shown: 60
